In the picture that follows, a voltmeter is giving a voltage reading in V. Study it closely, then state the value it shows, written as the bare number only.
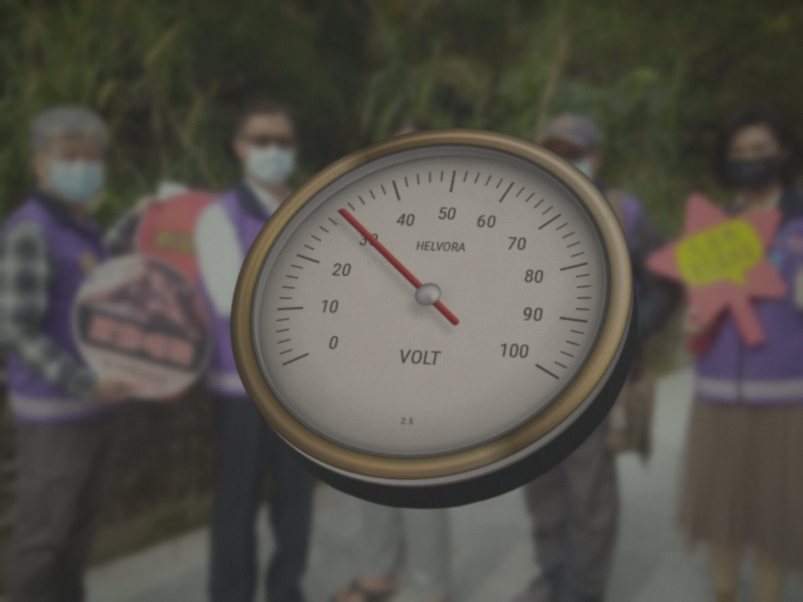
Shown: 30
